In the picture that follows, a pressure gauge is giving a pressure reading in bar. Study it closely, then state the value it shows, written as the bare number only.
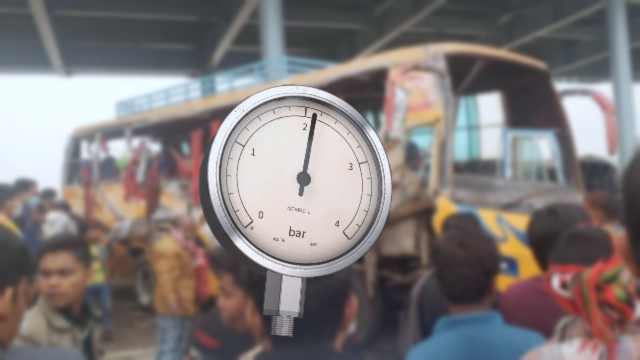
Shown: 2.1
